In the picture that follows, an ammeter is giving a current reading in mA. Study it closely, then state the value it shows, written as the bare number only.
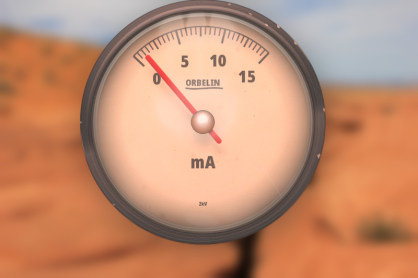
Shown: 1
